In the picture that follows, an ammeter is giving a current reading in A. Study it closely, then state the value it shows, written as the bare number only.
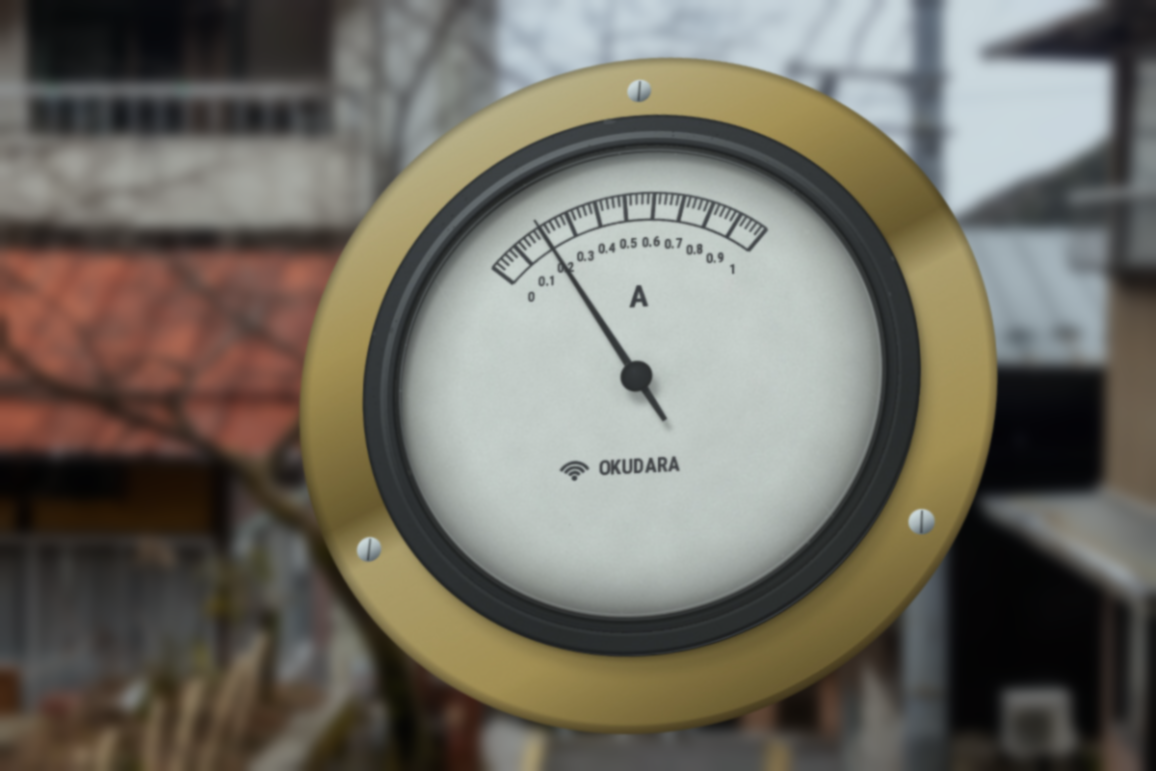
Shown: 0.2
